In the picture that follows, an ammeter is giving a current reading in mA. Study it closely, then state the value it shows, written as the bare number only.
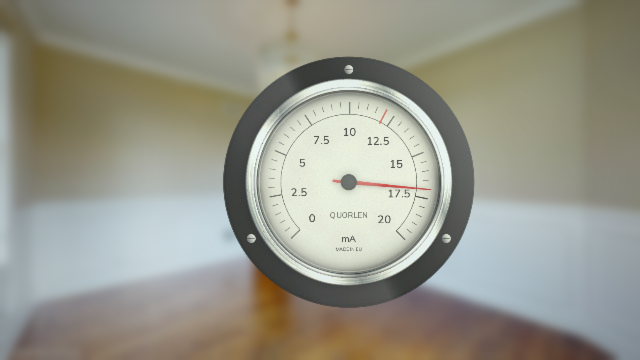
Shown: 17
